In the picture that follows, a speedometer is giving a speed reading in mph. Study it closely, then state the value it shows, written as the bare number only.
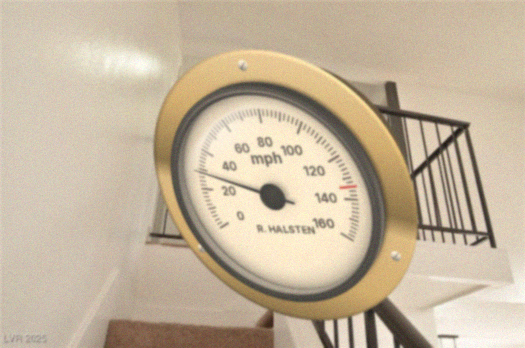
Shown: 30
